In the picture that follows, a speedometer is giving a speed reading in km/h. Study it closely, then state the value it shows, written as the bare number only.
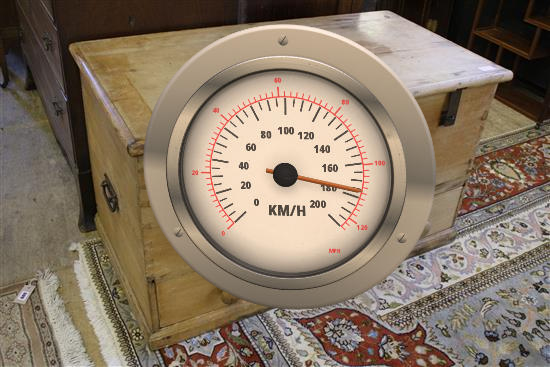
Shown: 175
